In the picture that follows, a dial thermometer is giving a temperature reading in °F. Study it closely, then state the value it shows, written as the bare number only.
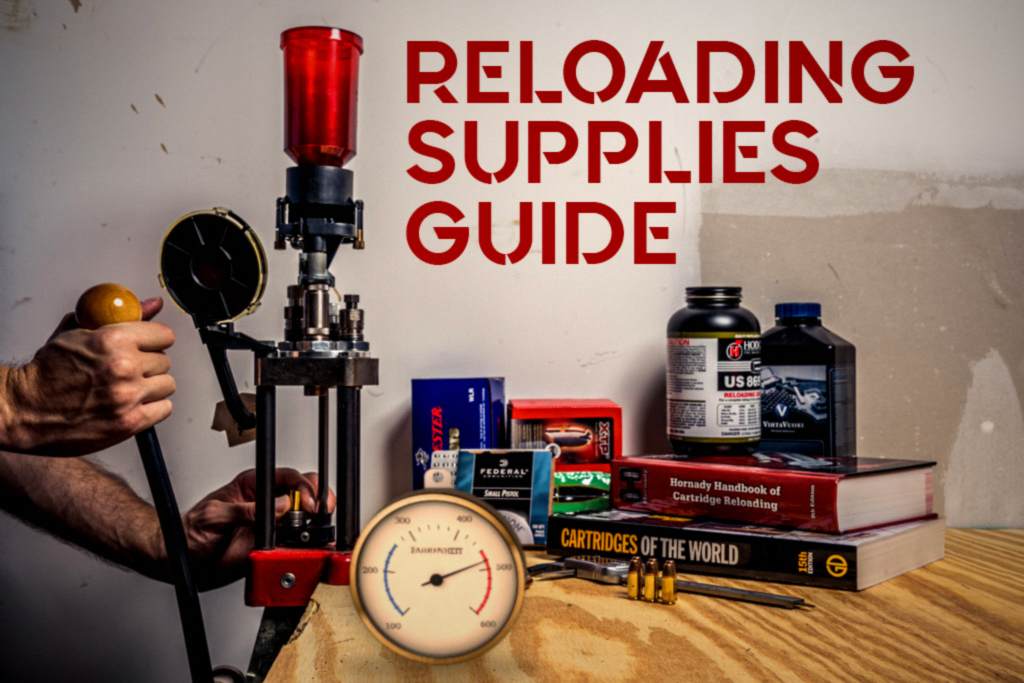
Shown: 480
